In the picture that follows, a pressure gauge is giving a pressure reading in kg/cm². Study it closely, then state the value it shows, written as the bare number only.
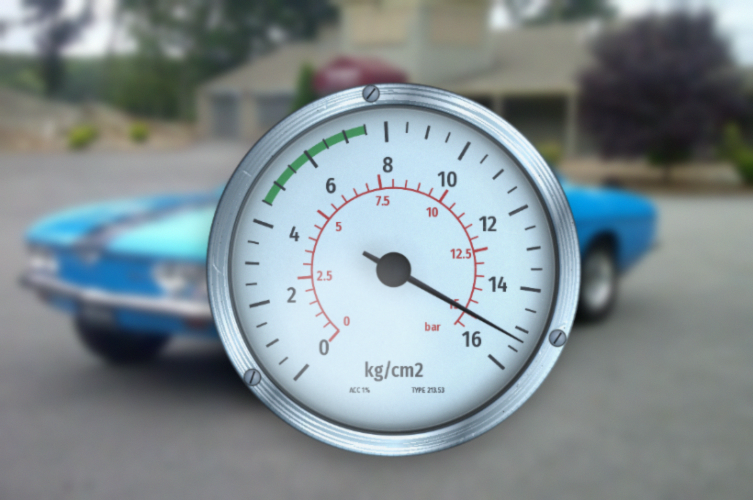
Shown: 15.25
